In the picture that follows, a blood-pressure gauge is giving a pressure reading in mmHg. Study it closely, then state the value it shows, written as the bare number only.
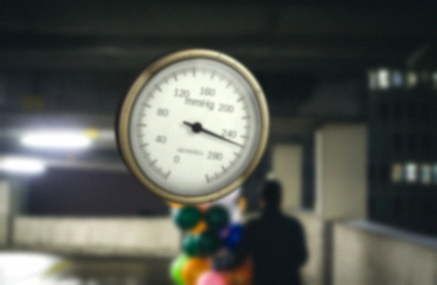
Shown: 250
